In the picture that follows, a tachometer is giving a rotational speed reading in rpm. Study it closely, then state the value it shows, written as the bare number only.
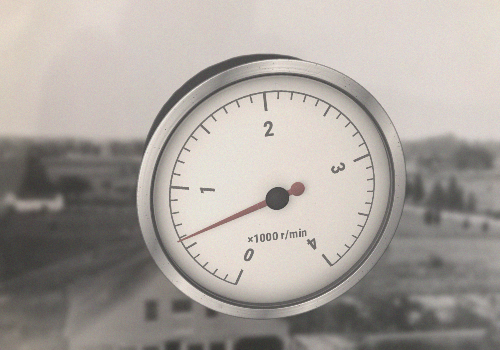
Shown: 600
